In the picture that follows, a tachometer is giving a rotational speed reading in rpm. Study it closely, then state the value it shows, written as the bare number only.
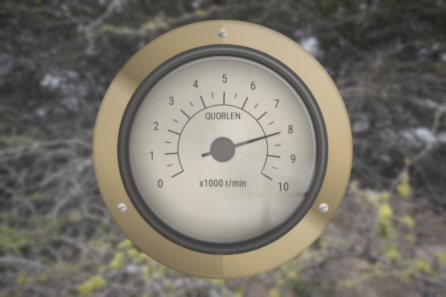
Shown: 8000
